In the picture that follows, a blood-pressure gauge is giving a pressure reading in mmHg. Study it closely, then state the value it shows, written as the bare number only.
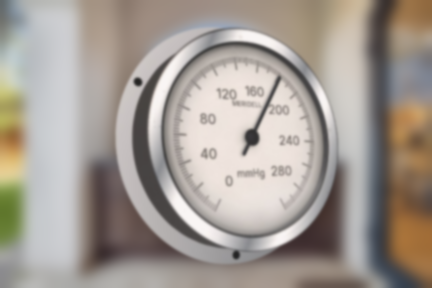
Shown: 180
